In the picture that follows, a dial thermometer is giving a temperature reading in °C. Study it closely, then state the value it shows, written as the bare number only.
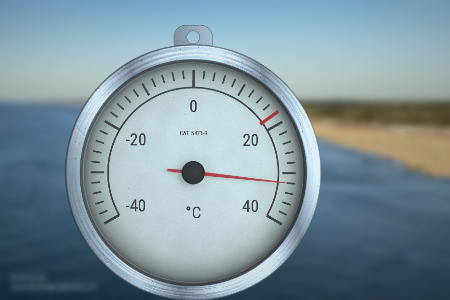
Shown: 32
